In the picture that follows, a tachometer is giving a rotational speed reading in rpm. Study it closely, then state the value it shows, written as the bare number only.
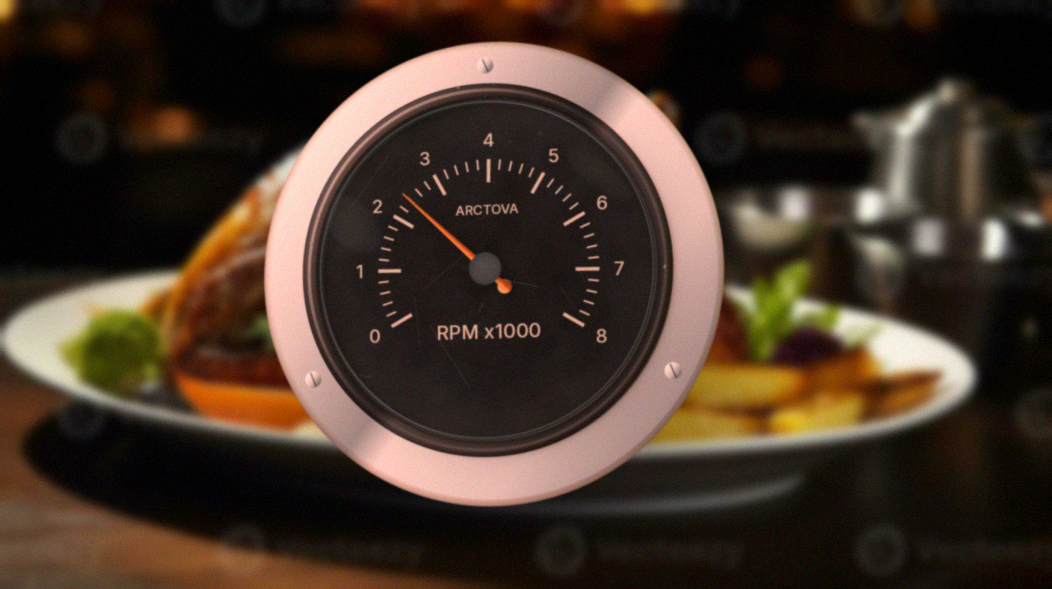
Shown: 2400
